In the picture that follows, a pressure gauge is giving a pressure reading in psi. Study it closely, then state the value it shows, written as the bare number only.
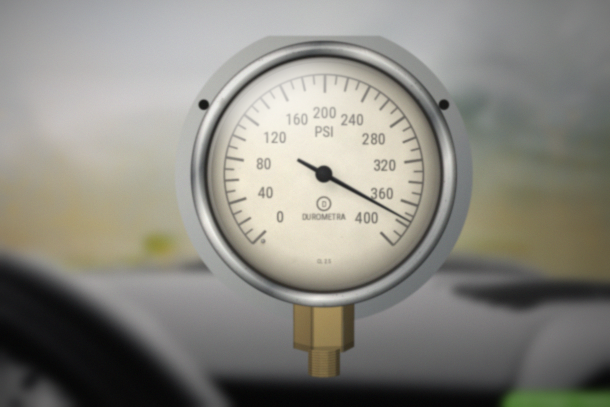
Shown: 375
